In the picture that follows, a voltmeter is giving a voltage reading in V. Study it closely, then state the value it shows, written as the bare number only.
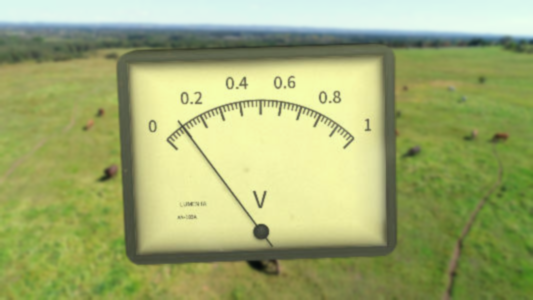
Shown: 0.1
